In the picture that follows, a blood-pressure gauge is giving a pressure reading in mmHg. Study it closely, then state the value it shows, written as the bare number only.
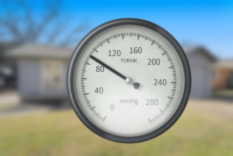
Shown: 90
